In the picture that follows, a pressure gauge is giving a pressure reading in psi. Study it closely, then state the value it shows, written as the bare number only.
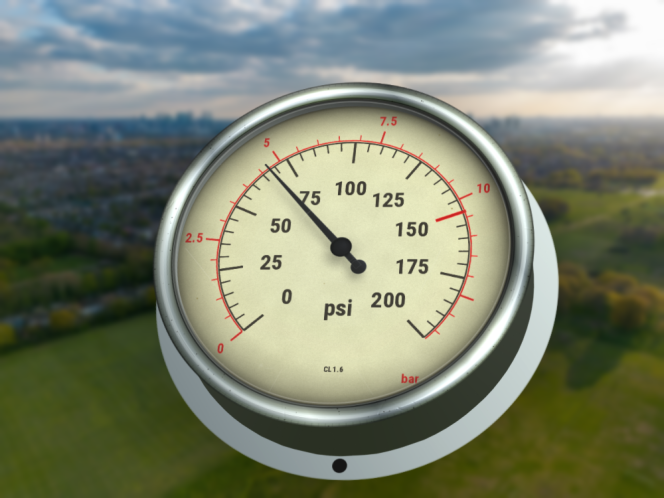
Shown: 67.5
